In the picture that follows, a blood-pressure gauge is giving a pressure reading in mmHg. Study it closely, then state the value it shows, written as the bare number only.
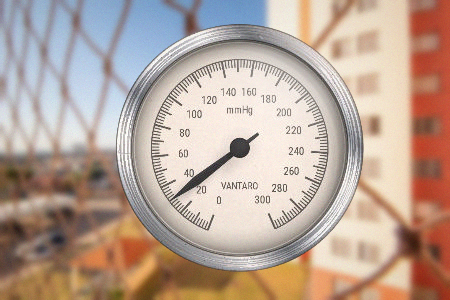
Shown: 30
